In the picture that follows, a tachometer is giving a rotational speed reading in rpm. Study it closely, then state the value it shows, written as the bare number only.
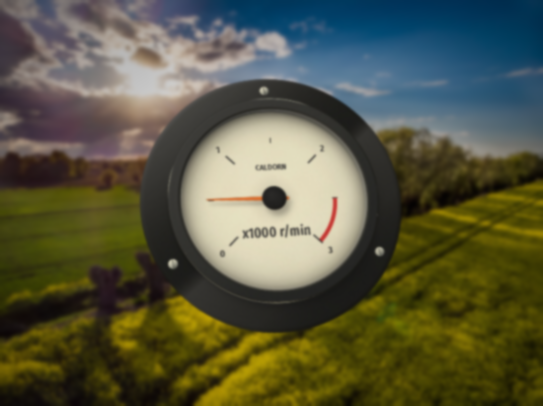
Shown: 500
